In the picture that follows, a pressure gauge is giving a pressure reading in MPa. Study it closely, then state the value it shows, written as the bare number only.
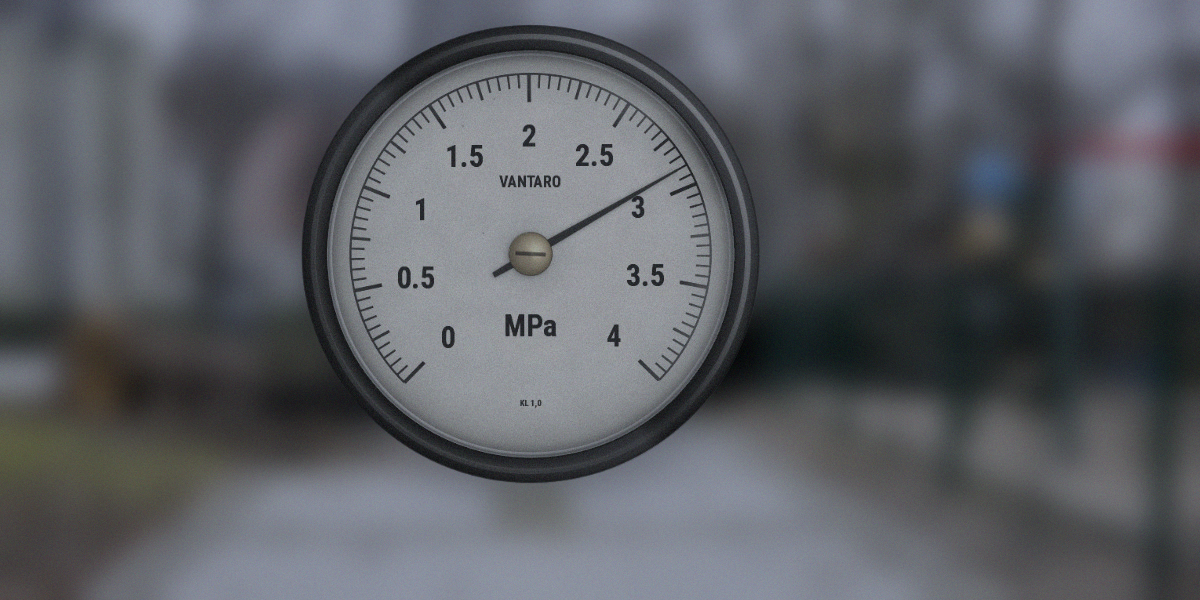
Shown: 2.9
